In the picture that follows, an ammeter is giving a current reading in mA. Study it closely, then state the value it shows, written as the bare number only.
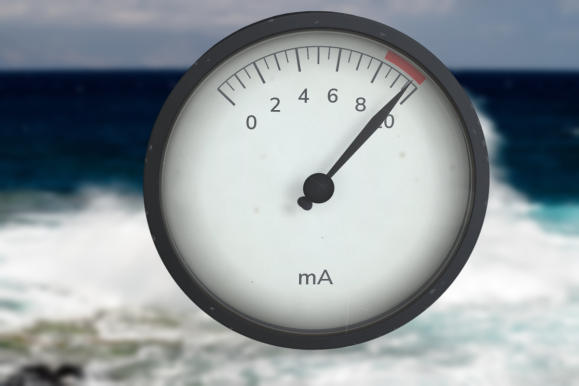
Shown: 9.5
